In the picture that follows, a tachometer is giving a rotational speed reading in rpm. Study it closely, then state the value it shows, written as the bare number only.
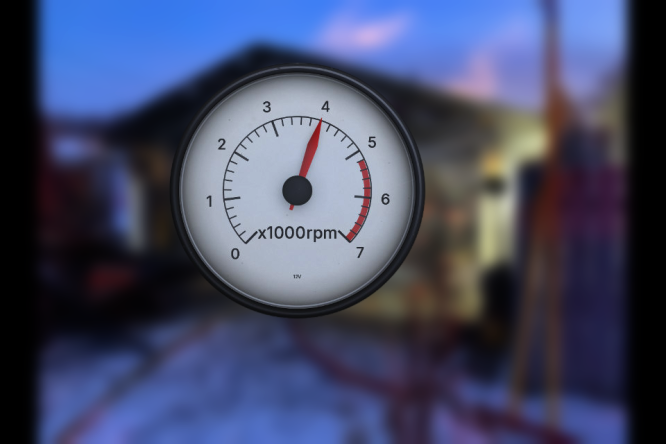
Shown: 4000
